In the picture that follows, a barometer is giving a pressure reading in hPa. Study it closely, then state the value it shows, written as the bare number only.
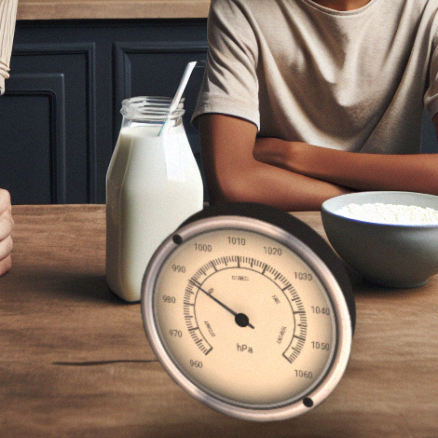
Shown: 990
